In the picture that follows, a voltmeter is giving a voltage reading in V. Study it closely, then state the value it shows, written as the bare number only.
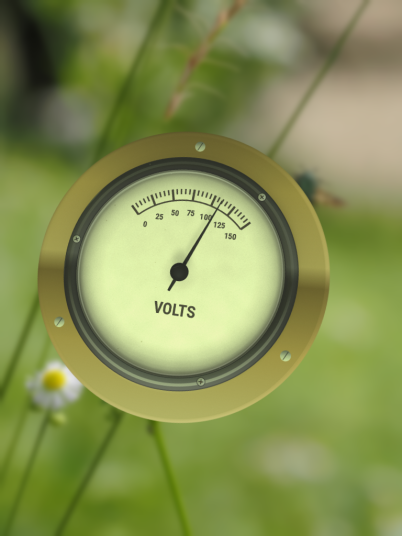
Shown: 110
